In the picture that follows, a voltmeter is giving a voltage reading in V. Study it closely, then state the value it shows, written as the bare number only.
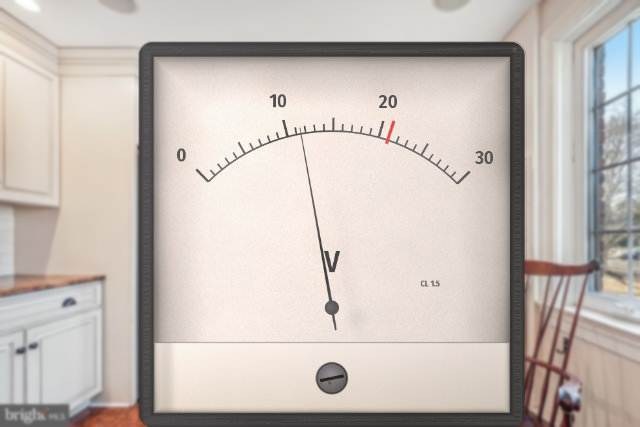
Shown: 11.5
